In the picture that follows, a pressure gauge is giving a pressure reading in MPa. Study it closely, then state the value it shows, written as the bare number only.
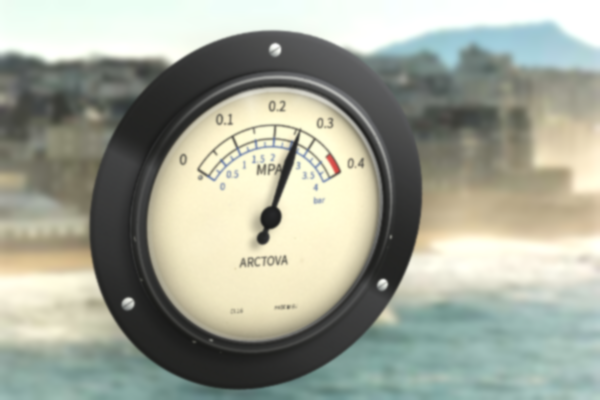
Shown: 0.25
